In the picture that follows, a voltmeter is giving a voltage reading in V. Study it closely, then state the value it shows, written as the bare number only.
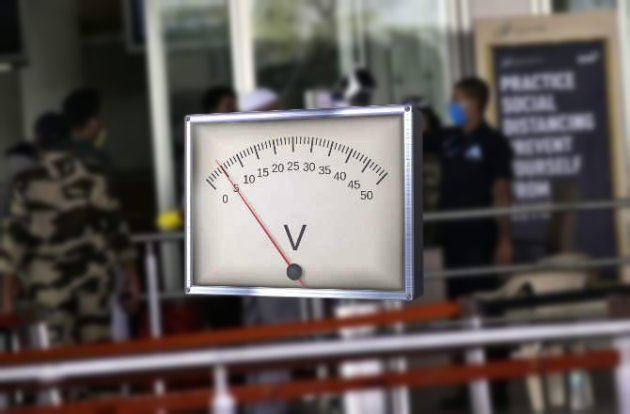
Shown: 5
